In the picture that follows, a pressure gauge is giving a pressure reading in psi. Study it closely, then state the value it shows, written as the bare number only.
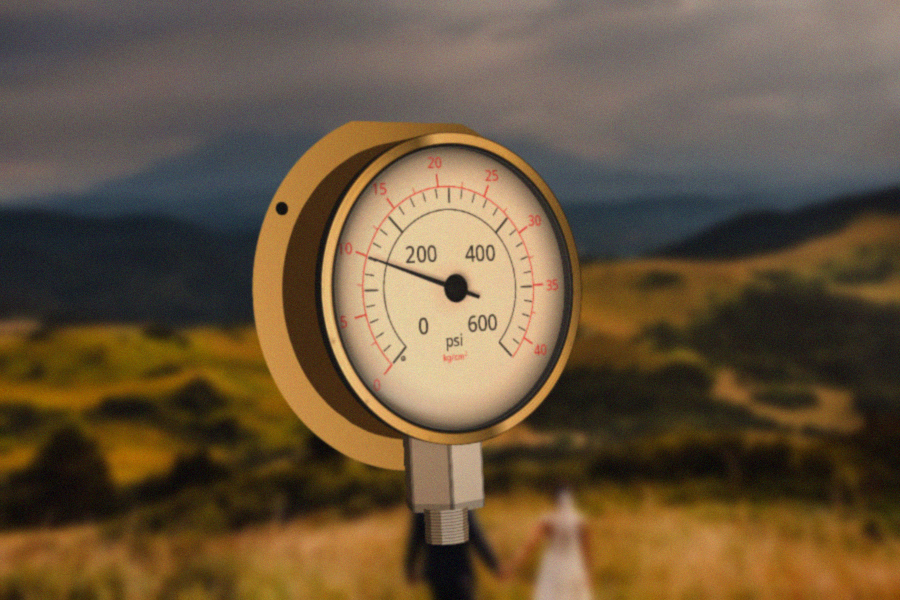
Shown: 140
